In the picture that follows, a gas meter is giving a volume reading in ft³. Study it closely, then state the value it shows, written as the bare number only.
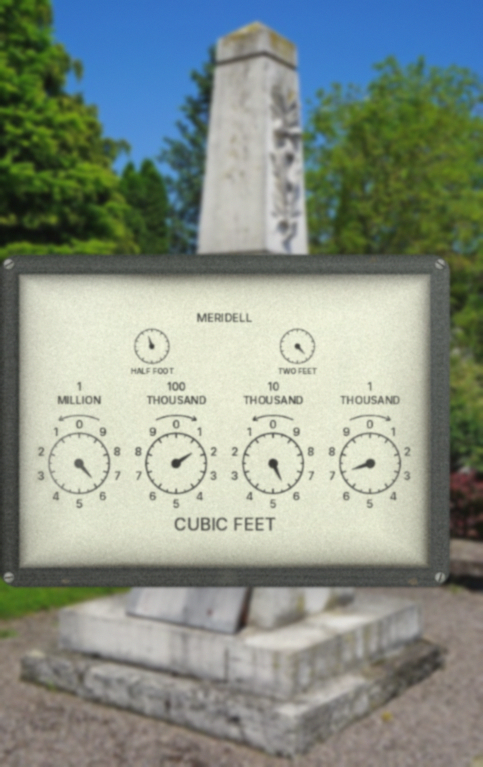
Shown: 615700
